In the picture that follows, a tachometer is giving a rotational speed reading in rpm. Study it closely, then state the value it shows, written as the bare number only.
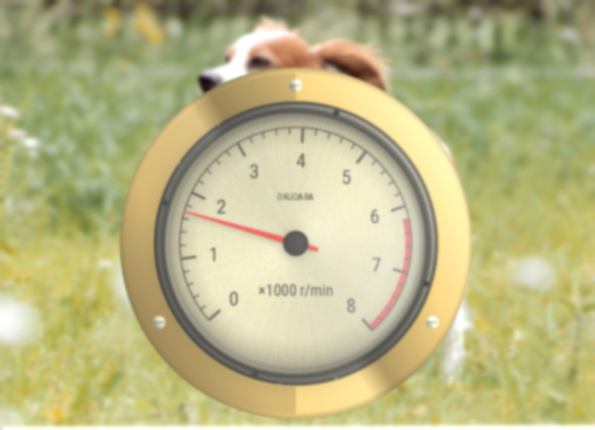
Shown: 1700
